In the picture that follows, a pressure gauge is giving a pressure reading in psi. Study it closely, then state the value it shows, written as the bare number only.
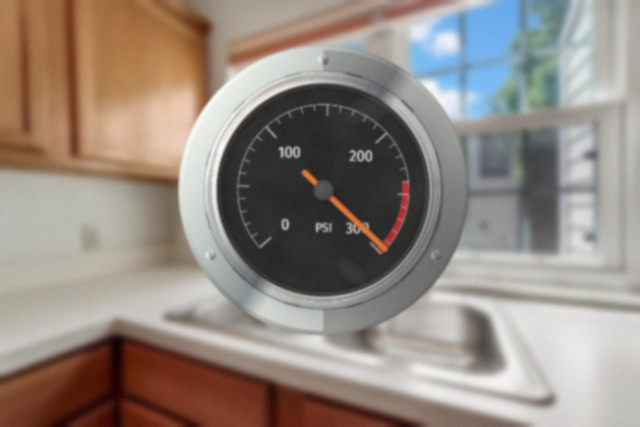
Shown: 295
